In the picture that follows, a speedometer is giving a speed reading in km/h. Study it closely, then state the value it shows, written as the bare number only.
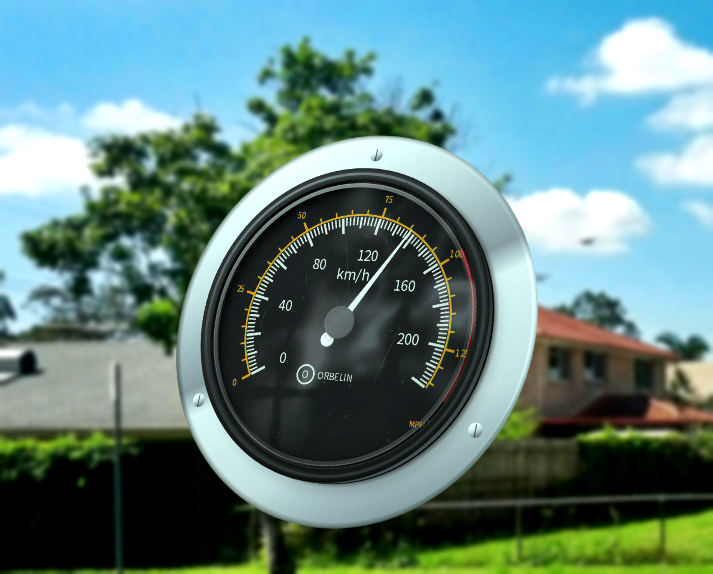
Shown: 140
